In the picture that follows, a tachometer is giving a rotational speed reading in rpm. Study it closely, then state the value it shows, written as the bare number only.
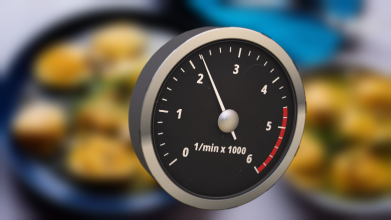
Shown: 2200
